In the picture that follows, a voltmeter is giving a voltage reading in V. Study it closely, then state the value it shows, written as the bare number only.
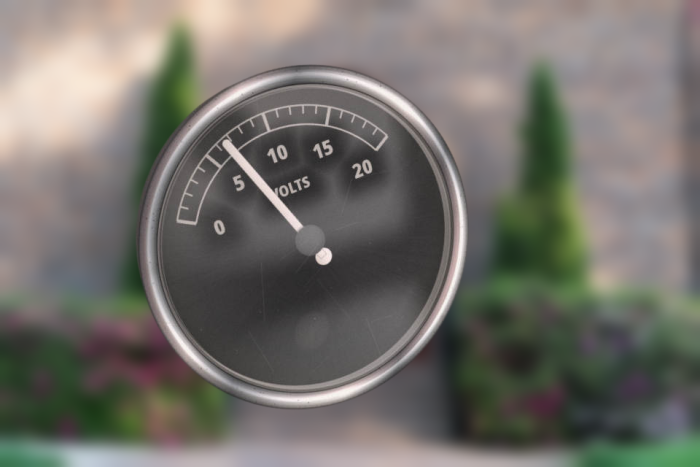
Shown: 6.5
